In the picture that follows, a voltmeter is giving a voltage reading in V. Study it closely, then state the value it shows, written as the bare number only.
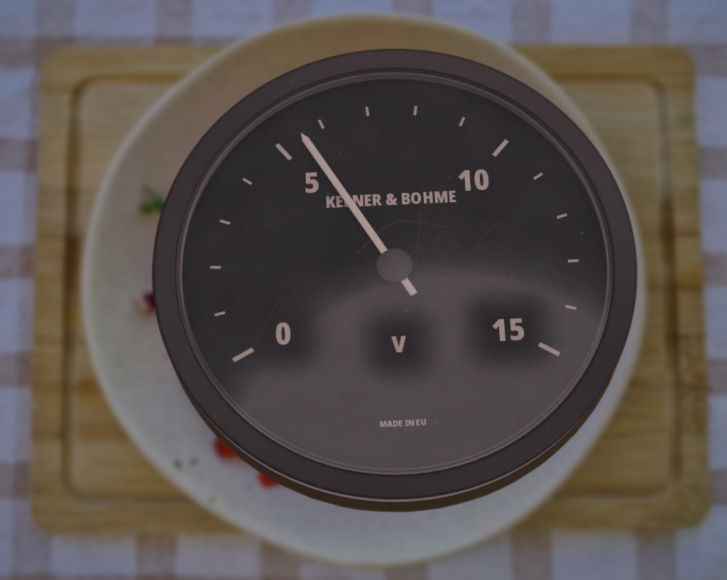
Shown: 5.5
